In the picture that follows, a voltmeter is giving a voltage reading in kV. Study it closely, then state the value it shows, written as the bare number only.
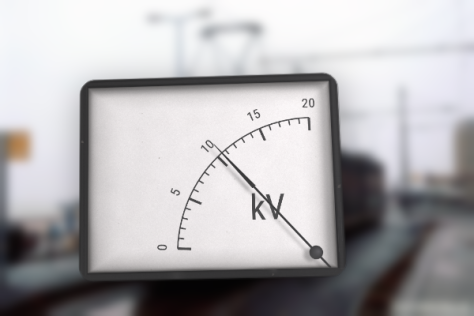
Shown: 10.5
